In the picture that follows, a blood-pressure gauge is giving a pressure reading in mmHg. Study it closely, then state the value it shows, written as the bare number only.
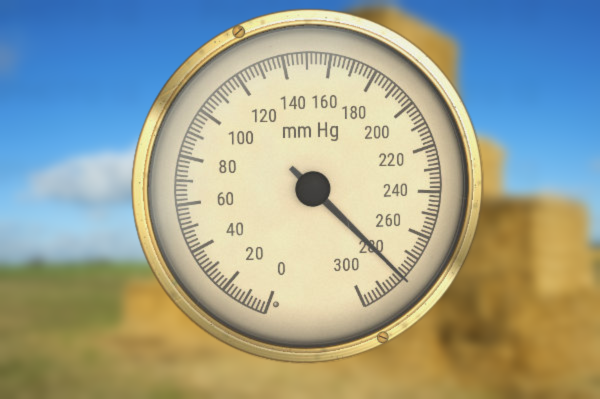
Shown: 280
